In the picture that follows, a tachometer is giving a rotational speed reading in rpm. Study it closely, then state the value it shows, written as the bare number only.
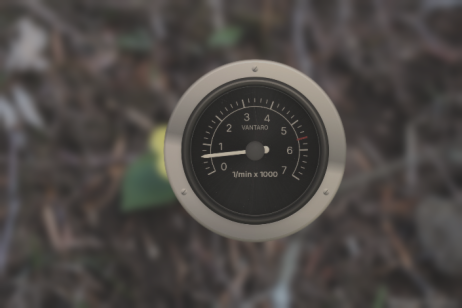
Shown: 600
